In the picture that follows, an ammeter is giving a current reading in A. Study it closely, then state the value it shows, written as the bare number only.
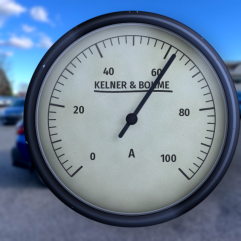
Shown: 62
